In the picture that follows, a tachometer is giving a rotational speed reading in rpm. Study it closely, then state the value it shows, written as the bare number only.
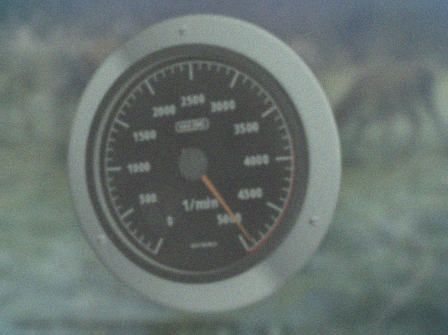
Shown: 4900
